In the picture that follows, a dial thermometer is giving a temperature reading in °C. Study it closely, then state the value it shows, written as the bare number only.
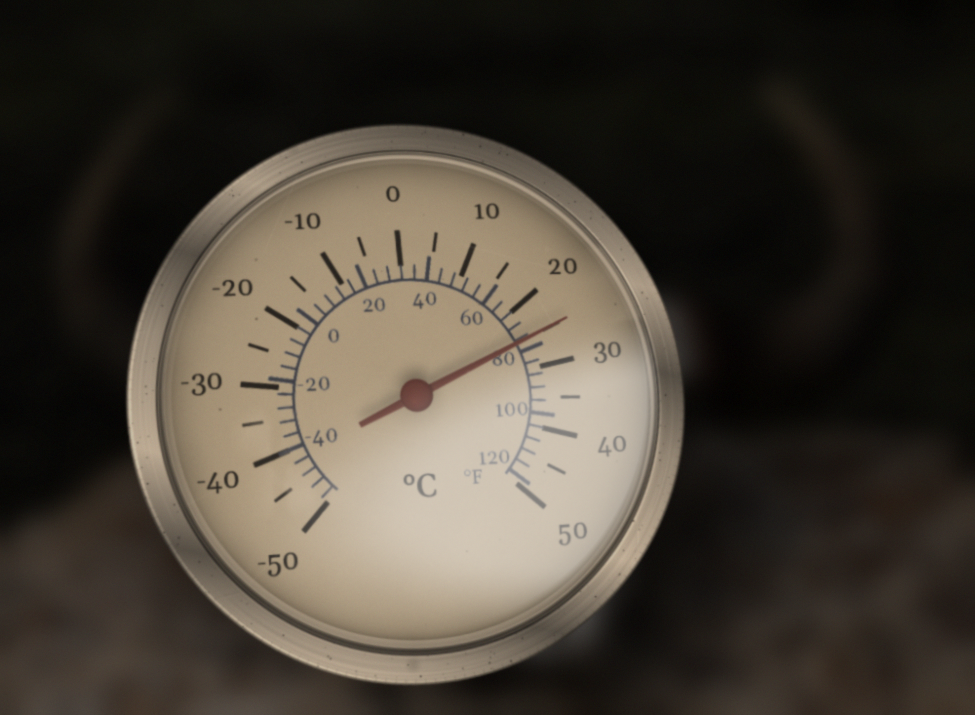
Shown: 25
